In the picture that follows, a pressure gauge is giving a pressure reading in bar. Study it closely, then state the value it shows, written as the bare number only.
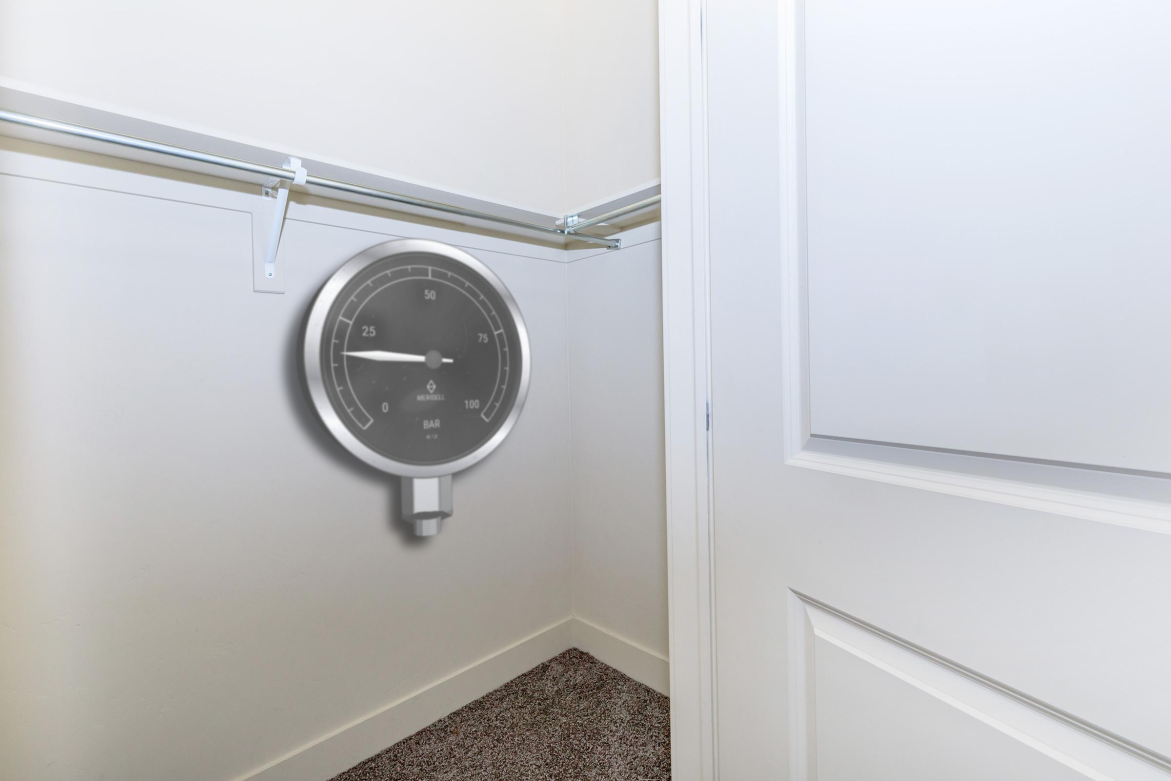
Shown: 17.5
